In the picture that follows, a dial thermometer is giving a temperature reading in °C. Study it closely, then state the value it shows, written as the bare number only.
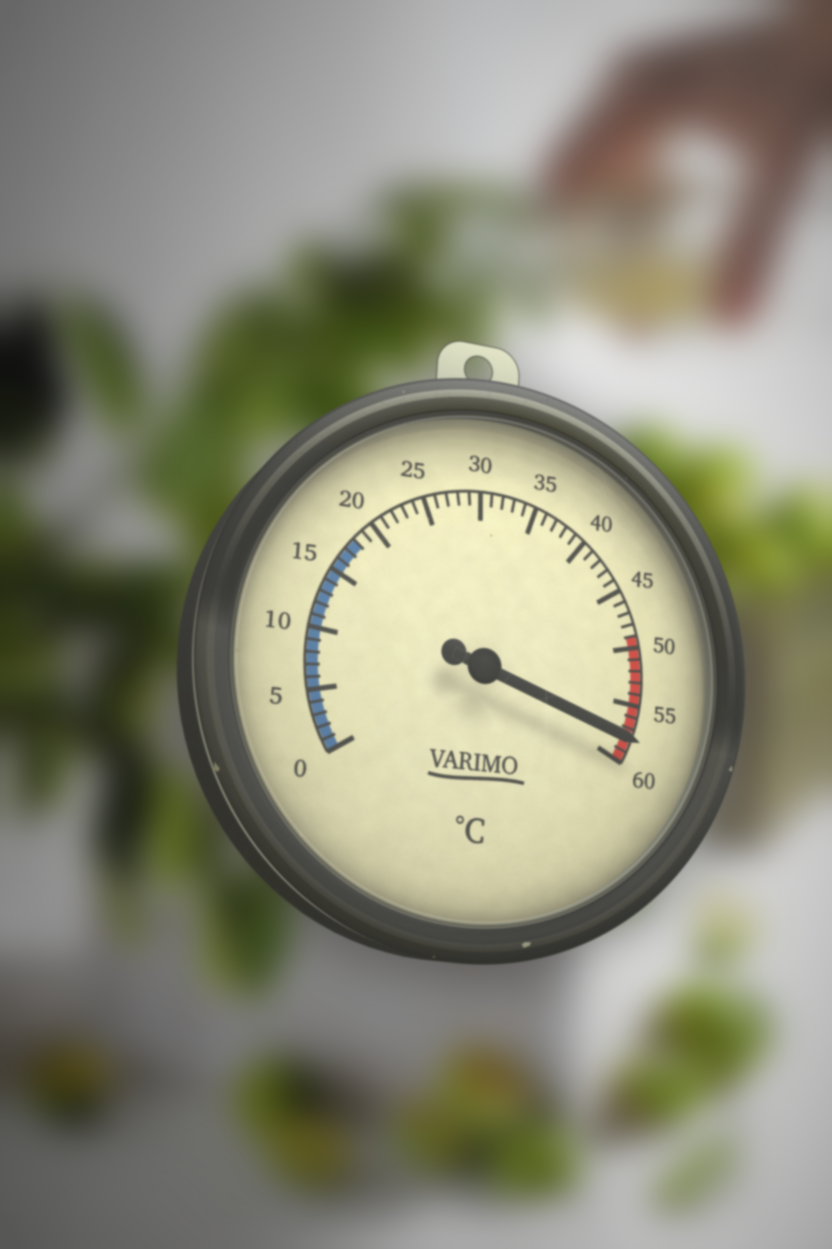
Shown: 58
